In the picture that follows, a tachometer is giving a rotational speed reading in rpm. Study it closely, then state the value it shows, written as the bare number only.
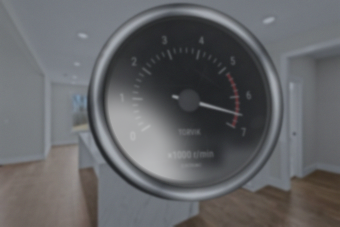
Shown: 6600
